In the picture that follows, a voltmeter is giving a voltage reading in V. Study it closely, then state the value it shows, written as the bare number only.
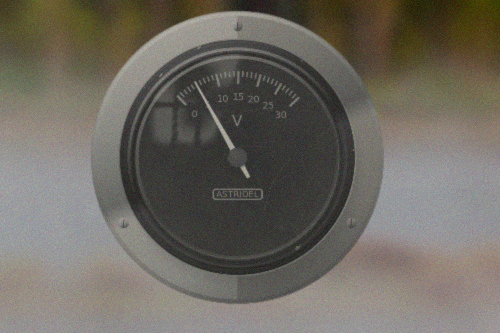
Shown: 5
